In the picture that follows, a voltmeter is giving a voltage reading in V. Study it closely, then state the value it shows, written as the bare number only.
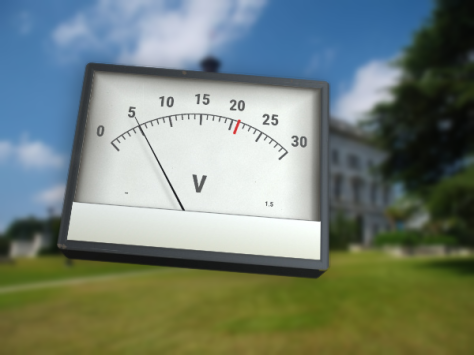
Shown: 5
